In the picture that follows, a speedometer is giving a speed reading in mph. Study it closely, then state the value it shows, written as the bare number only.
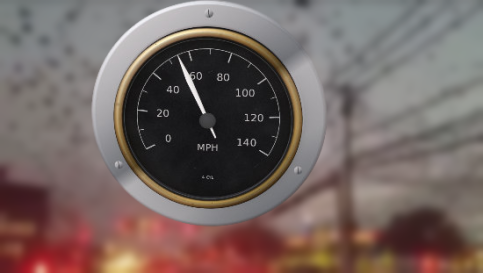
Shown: 55
